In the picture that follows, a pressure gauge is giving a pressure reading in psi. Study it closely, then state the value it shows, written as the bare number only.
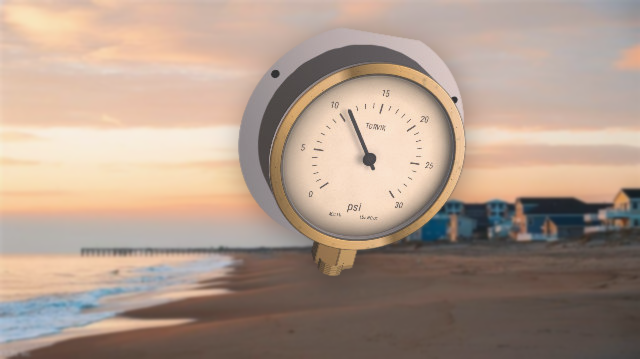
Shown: 11
